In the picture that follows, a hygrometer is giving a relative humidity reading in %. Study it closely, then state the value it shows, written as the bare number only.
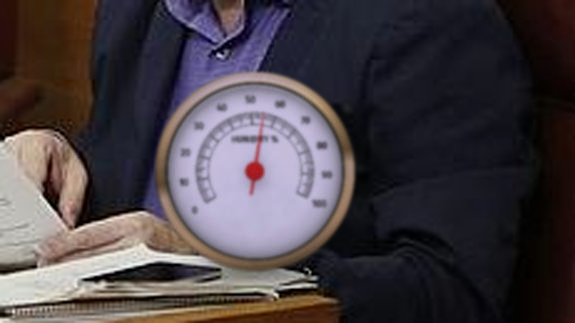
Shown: 55
